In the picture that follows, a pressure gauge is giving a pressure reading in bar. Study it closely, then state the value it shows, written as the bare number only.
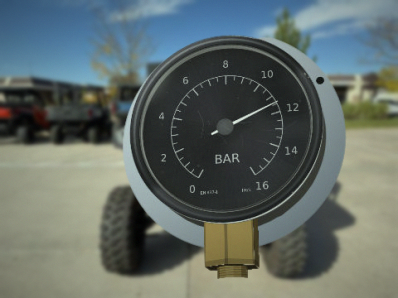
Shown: 11.5
